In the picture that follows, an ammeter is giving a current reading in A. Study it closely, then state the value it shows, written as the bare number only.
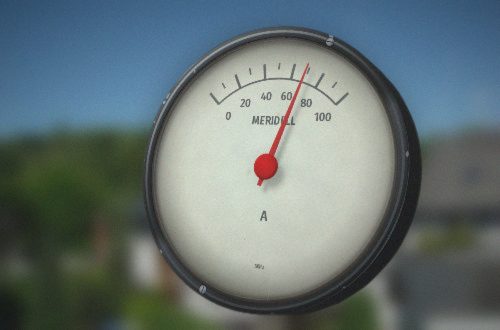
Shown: 70
